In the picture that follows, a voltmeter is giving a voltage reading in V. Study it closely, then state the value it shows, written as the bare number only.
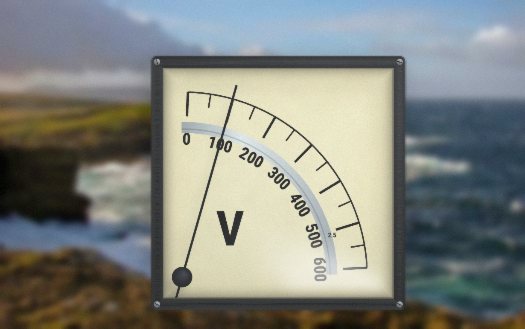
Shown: 100
